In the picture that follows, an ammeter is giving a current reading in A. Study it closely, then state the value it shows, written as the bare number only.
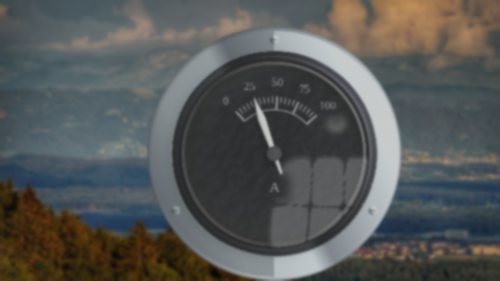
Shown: 25
